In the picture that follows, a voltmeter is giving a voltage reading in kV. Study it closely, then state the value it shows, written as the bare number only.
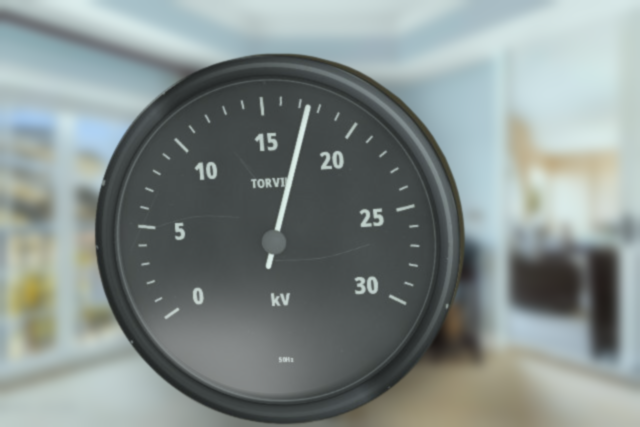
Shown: 17.5
